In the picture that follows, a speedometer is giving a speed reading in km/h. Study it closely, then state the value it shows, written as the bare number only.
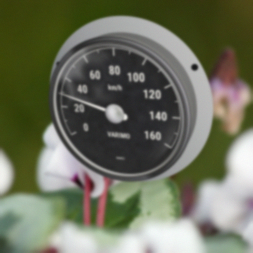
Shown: 30
